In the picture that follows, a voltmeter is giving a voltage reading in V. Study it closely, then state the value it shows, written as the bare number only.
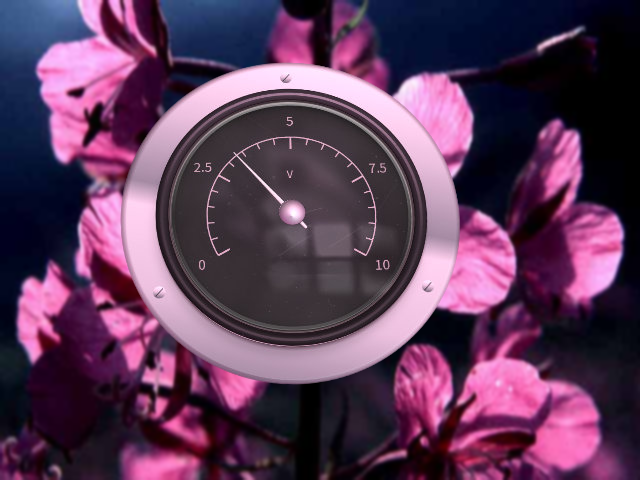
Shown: 3.25
